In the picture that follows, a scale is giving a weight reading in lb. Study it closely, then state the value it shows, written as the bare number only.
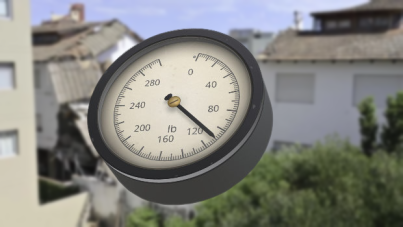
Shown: 110
